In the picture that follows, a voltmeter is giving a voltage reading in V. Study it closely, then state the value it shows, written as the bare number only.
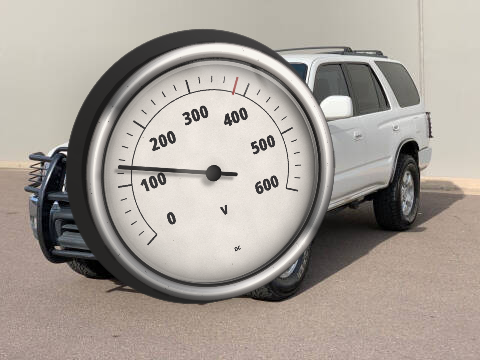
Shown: 130
